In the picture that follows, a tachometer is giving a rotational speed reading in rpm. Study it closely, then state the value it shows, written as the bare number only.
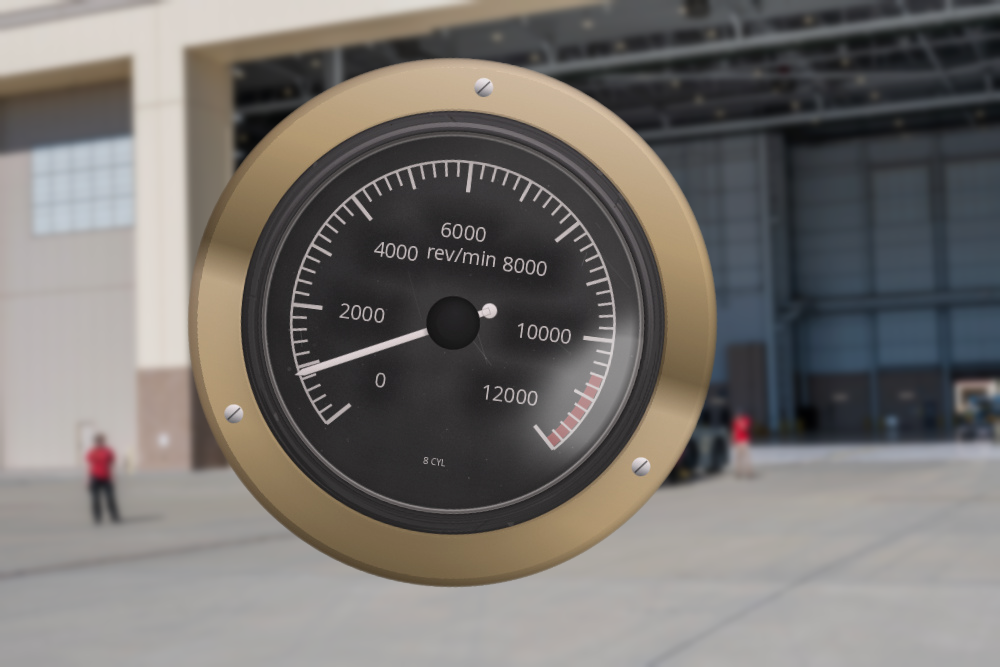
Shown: 900
